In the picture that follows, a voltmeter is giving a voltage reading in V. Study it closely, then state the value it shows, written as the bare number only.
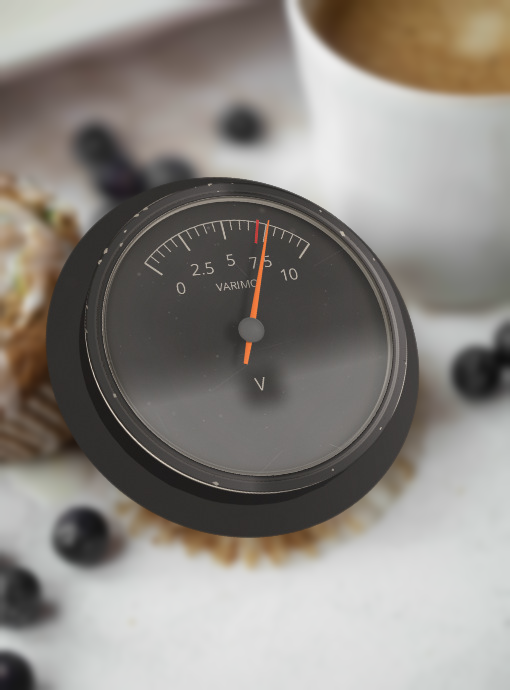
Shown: 7.5
